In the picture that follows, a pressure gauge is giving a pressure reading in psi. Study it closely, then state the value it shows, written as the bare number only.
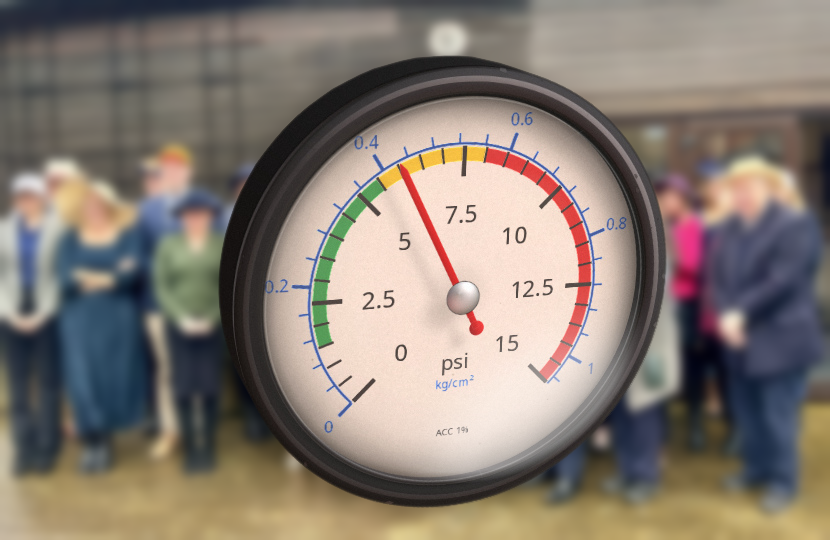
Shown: 6
